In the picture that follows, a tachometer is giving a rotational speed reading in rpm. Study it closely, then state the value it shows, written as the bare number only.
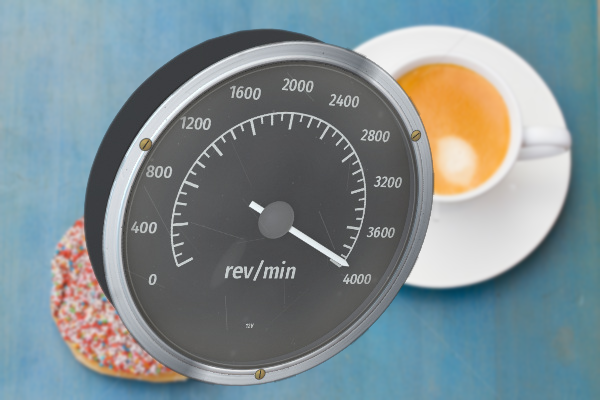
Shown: 3950
